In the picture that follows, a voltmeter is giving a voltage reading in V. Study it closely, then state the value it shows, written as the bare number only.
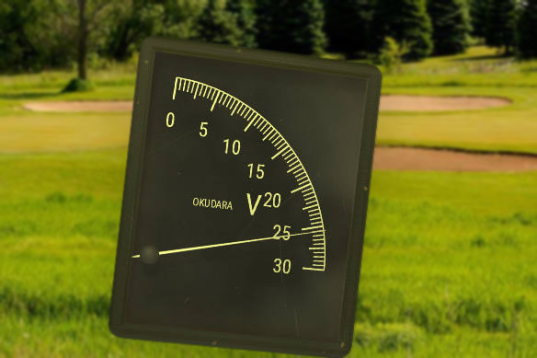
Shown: 25.5
